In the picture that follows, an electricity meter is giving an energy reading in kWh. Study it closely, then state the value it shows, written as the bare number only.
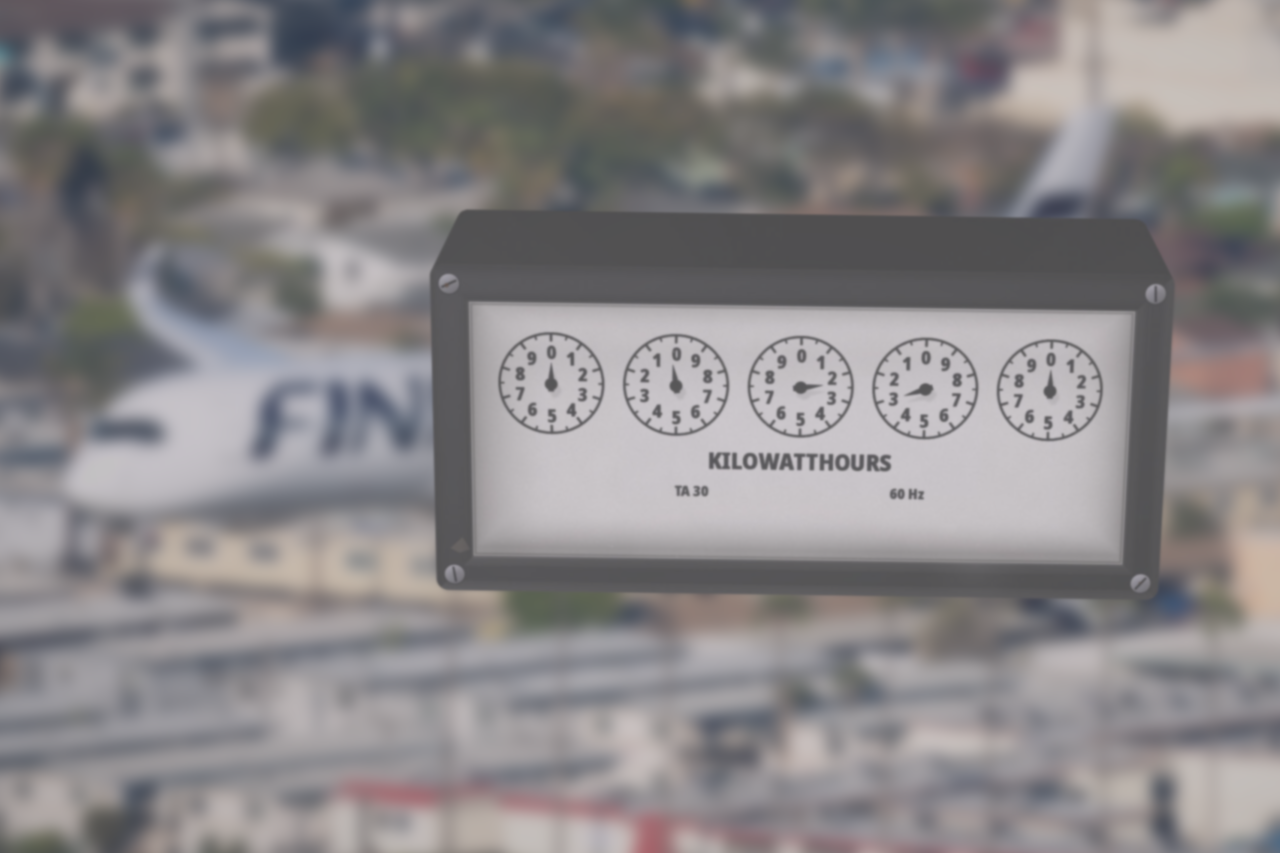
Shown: 230
